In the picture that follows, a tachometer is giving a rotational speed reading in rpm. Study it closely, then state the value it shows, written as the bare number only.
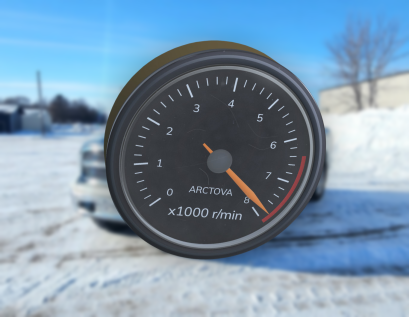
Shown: 7800
